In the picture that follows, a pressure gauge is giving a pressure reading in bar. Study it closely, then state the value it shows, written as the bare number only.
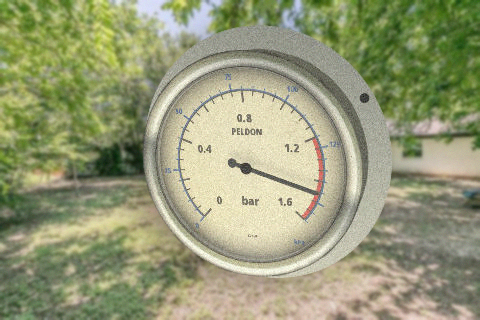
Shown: 1.45
